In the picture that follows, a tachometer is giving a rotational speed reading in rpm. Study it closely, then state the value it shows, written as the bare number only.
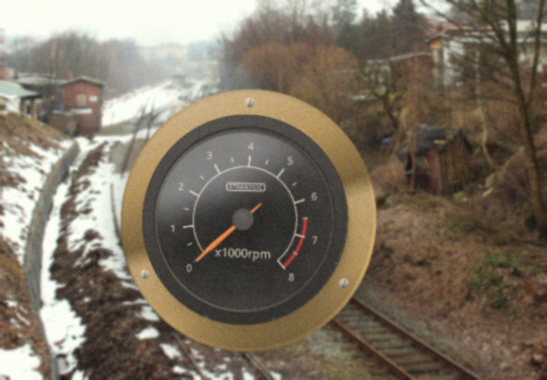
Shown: 0
